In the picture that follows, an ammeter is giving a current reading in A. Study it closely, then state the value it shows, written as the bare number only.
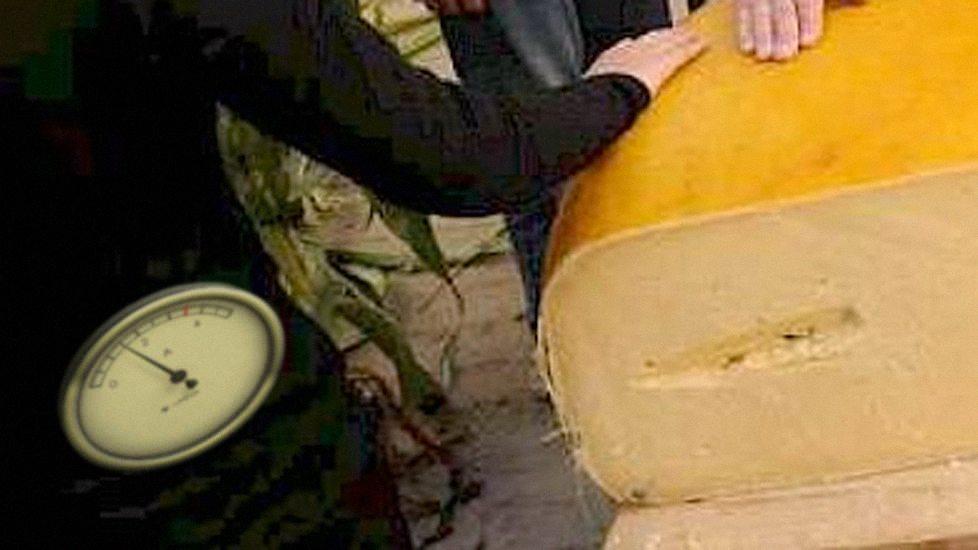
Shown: 1.5
